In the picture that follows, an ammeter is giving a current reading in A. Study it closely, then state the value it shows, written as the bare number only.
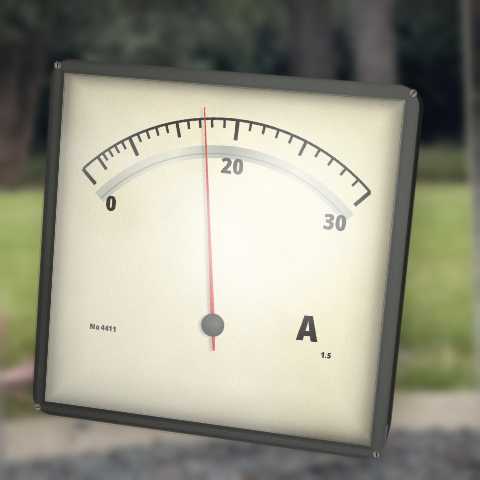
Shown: 17.5
